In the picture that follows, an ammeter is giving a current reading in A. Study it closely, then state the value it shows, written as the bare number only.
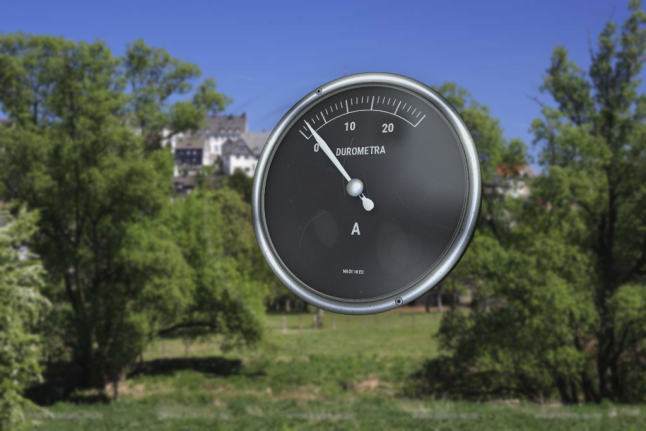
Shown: 2
